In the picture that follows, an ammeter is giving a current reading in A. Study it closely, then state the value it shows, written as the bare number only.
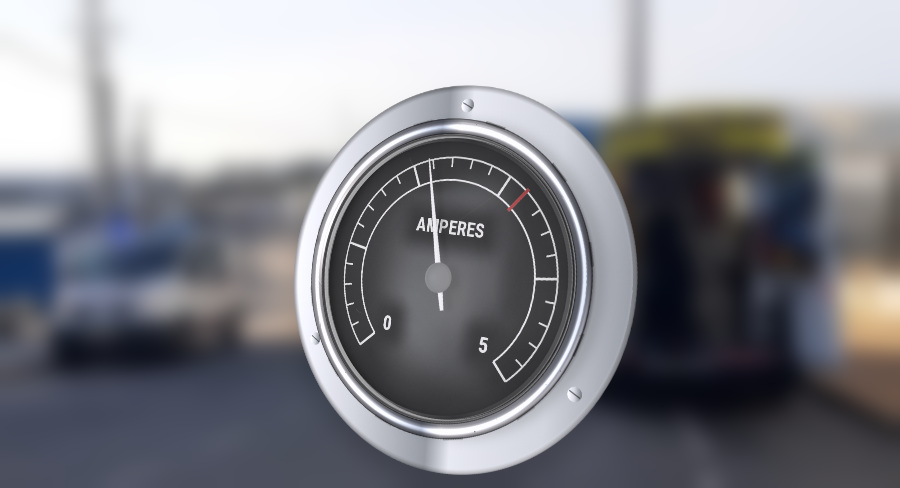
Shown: 2.2
